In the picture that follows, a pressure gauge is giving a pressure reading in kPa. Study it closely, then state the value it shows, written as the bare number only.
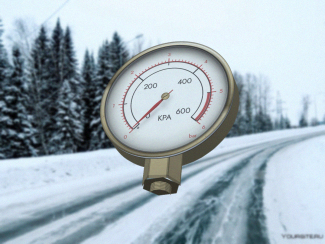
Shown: 0
